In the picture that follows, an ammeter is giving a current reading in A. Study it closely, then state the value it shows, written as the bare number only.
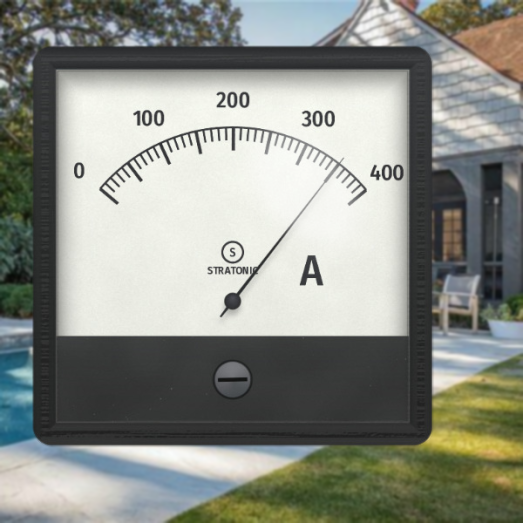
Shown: 350
